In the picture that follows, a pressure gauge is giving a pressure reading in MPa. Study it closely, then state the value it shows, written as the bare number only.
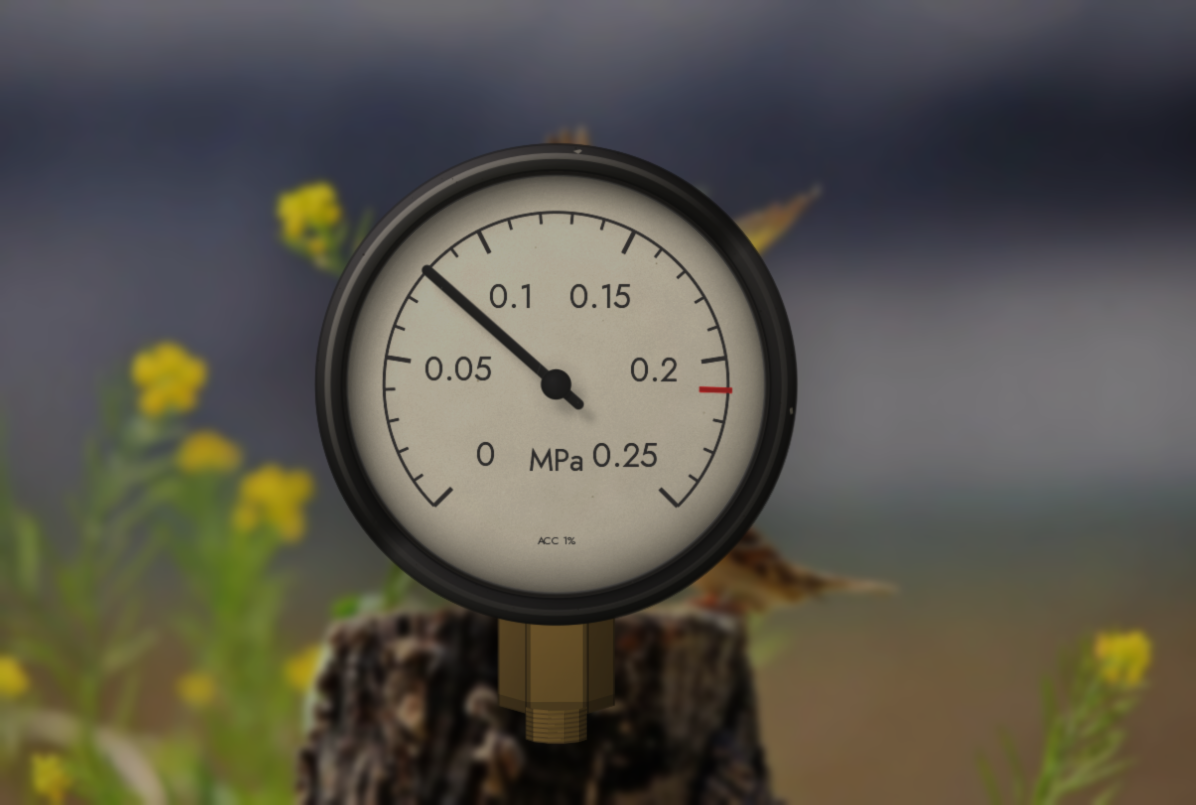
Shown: 0.08
